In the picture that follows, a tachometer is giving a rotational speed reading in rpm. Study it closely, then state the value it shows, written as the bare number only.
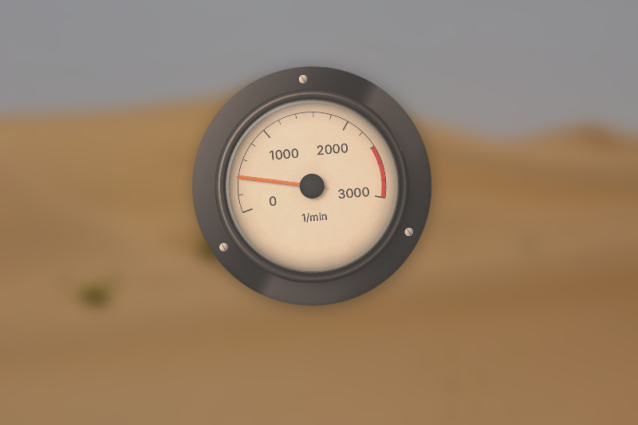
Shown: 400
